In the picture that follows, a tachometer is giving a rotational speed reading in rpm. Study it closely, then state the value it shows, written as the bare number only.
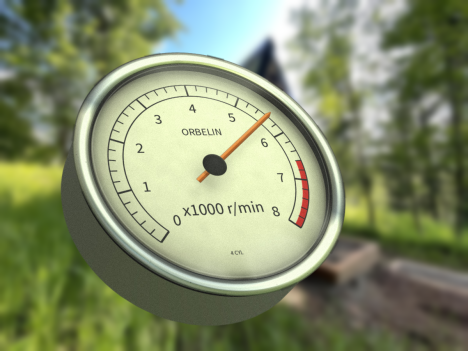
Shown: 5600
